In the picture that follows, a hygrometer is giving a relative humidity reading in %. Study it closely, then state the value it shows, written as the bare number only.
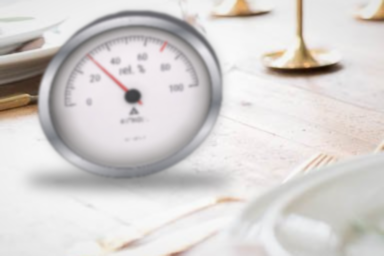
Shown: 30
